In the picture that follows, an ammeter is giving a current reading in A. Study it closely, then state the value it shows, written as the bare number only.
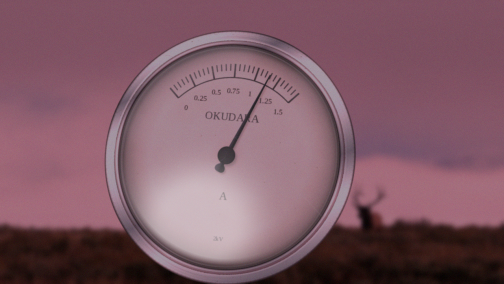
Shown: 1.15
